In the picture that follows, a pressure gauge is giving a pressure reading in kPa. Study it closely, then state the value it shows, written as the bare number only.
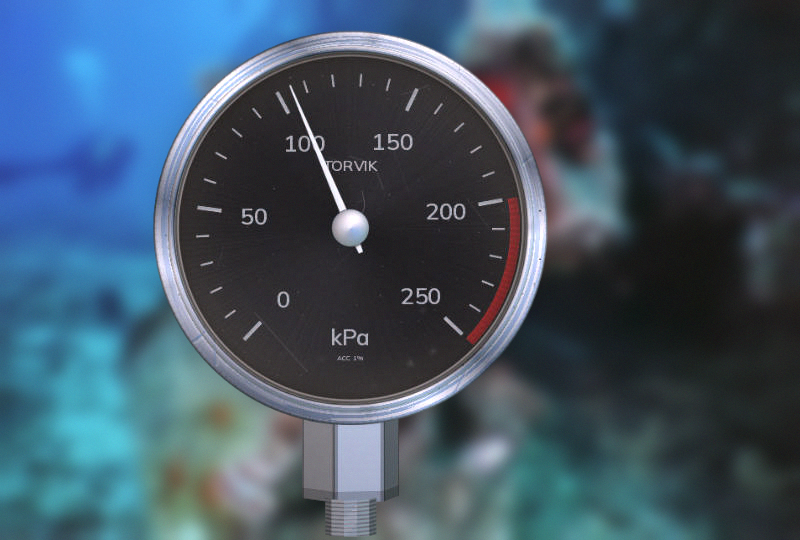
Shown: 105
